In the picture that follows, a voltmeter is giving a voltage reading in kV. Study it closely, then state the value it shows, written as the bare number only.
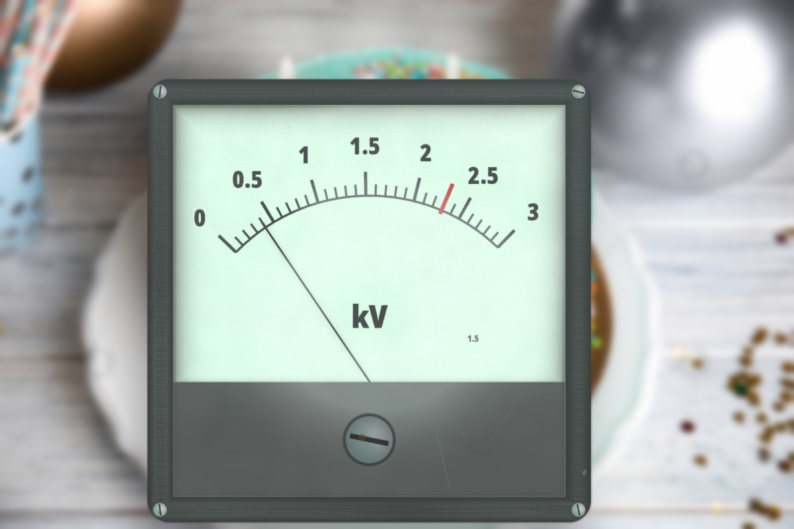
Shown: 0.4
